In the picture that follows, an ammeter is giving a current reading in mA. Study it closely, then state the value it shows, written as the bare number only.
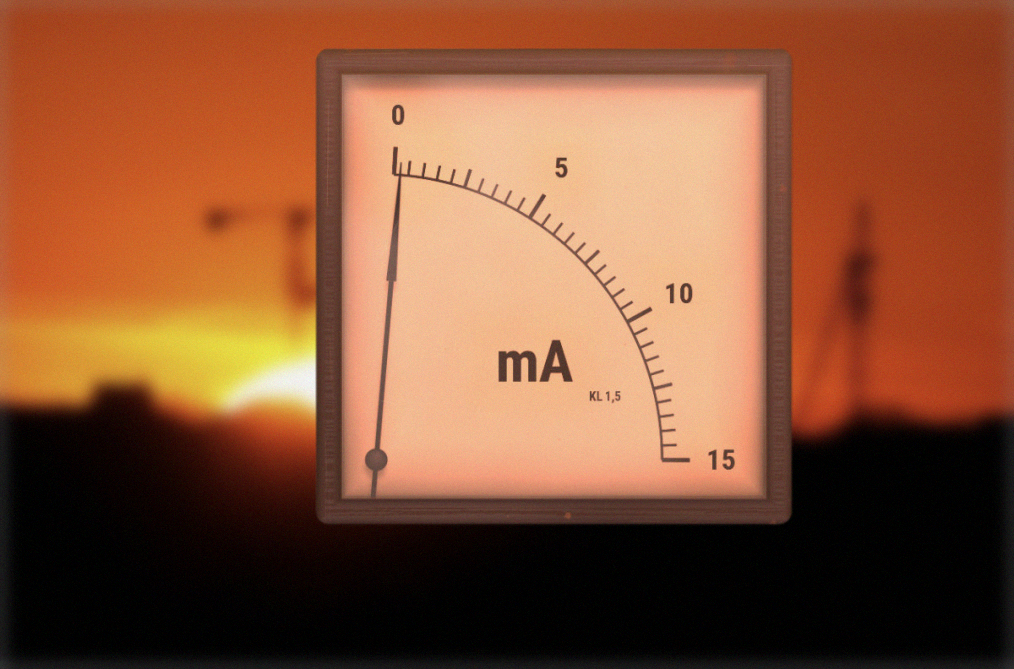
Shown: 0.25
